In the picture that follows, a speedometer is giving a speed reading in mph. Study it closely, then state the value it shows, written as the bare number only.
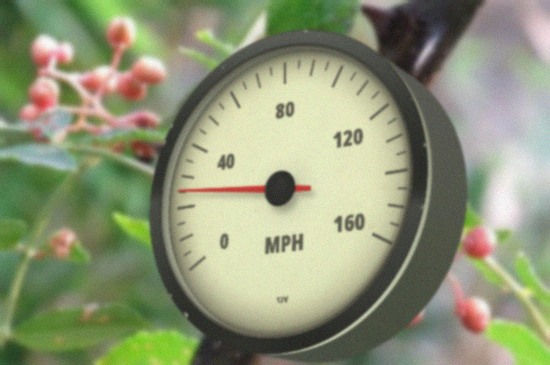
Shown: 25
